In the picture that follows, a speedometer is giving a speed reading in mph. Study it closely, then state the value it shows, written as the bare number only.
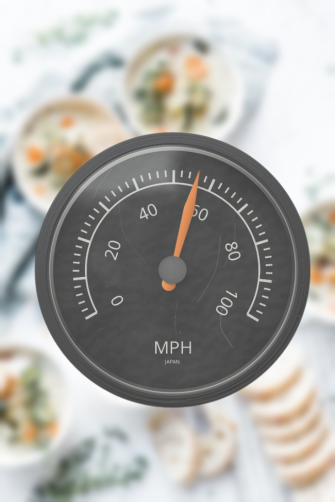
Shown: 56
